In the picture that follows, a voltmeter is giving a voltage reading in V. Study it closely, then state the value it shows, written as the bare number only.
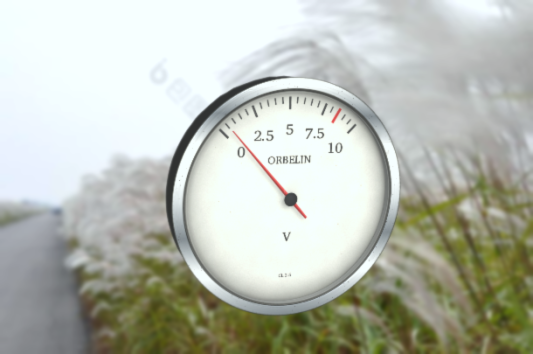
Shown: 0.5
